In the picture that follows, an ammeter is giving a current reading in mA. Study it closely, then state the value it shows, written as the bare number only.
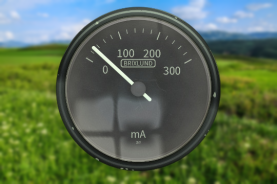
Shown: 30
